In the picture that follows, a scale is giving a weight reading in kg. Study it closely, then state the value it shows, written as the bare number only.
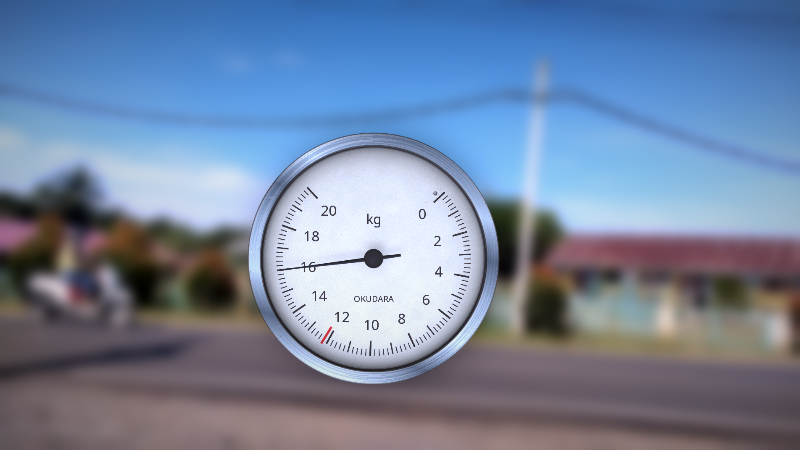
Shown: 16
